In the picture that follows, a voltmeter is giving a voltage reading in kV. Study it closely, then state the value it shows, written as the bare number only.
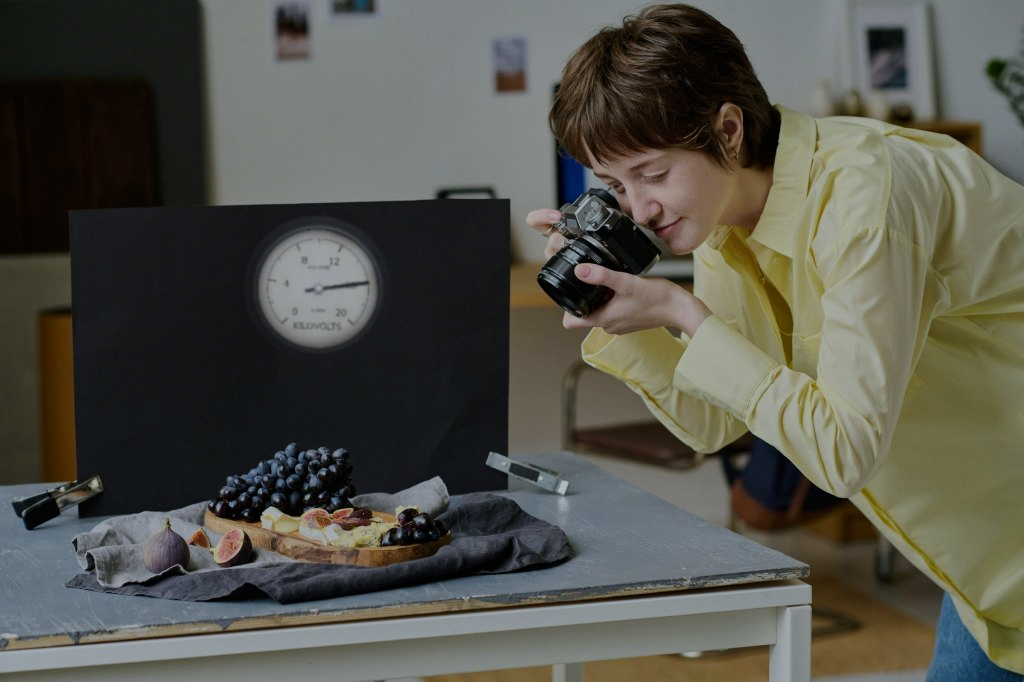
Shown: 16
